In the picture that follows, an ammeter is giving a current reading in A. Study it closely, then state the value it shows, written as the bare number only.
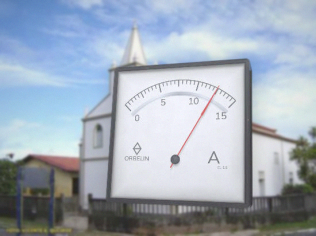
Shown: 12.5
